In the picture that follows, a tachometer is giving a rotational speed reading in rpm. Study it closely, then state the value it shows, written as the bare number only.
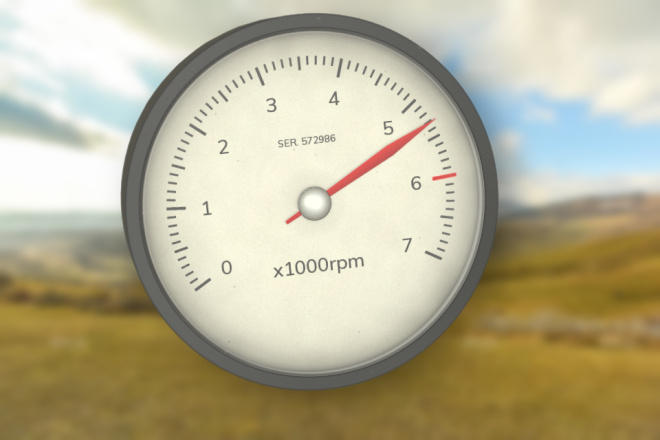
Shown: 5300
